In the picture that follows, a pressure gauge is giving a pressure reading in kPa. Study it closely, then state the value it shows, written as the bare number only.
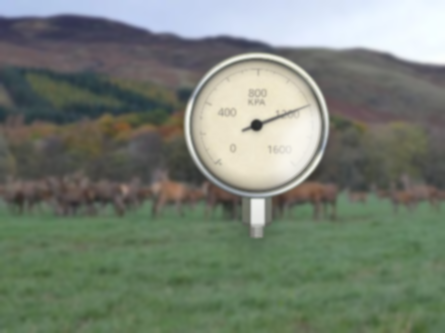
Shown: 1200
